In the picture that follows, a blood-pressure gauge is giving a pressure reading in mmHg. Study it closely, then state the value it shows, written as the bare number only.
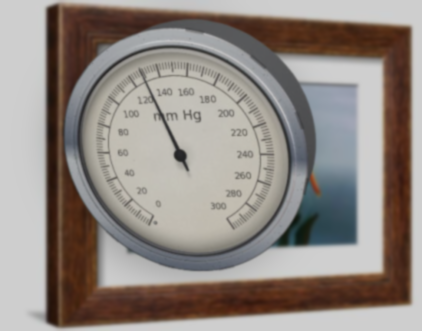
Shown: 130
